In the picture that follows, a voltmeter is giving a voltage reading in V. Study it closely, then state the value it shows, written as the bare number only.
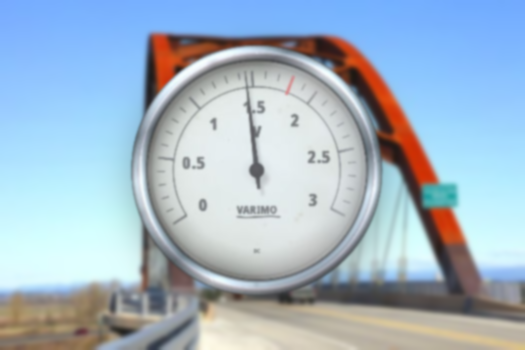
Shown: 1.45
